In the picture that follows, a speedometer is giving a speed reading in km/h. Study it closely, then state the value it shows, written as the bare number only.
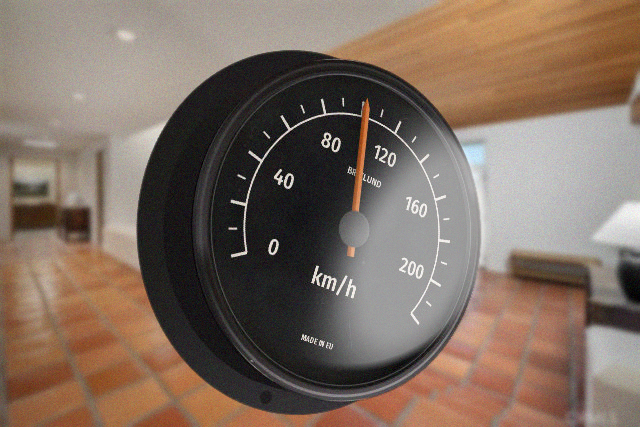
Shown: 100
